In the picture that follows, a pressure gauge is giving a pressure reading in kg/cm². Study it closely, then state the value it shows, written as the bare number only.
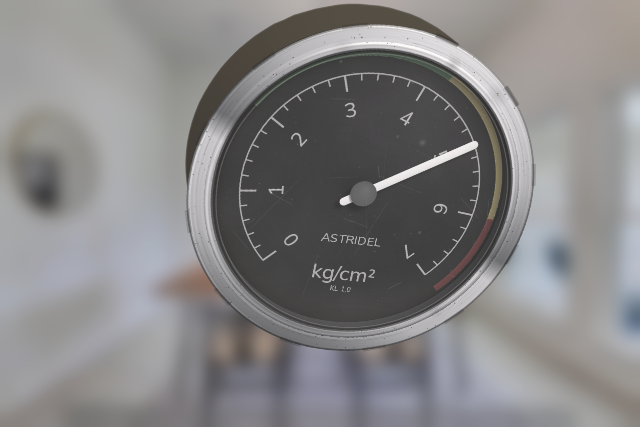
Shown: 5
